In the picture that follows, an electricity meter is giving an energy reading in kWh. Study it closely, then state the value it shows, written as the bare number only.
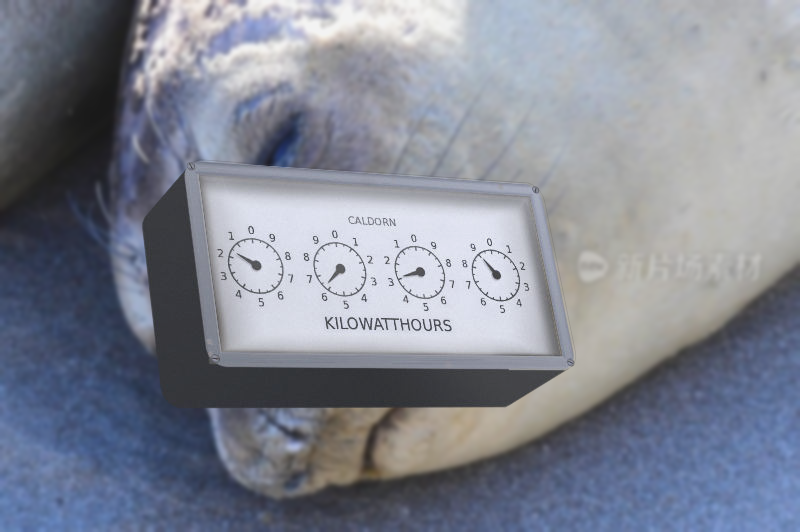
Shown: 1629
